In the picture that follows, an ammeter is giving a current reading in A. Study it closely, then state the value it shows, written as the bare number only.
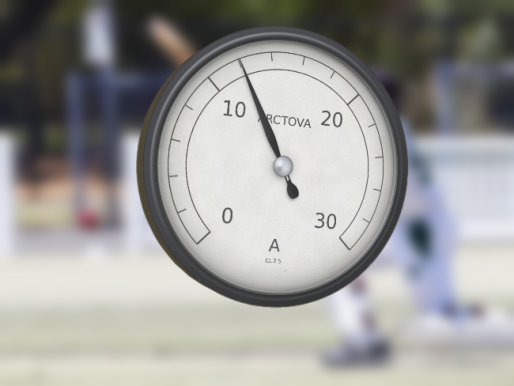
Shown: 12
